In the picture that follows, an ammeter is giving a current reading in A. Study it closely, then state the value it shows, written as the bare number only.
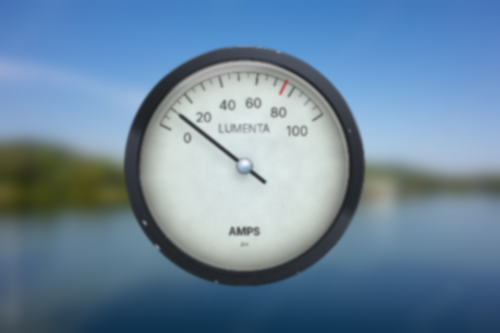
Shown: 10
